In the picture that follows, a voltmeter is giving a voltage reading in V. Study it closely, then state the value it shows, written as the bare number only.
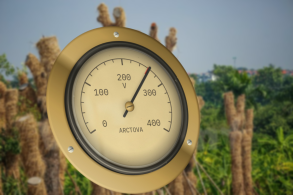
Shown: 260
